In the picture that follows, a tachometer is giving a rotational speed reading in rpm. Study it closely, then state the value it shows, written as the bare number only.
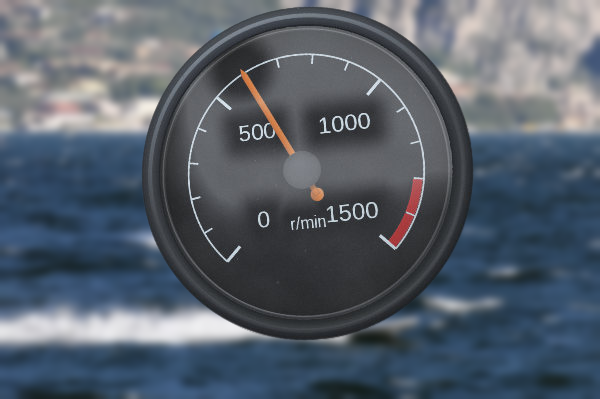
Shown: 600
